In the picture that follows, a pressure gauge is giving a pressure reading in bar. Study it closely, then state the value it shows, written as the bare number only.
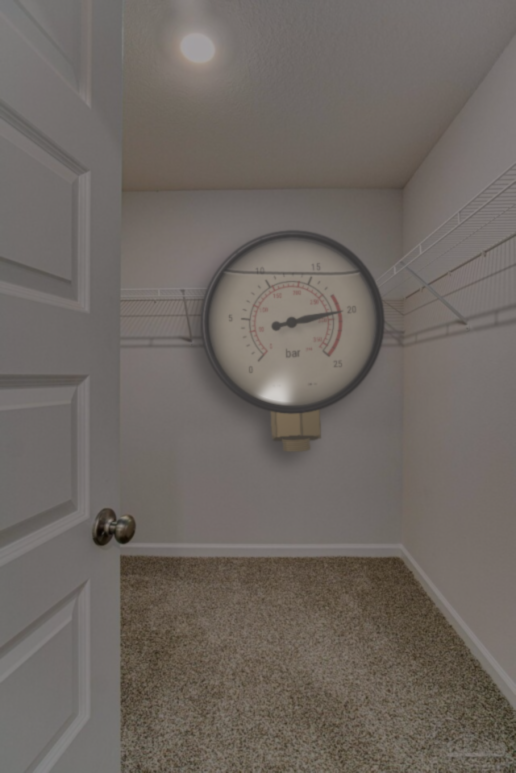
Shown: 20
